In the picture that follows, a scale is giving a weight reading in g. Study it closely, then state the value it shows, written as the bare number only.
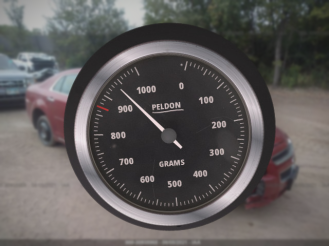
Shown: 940
